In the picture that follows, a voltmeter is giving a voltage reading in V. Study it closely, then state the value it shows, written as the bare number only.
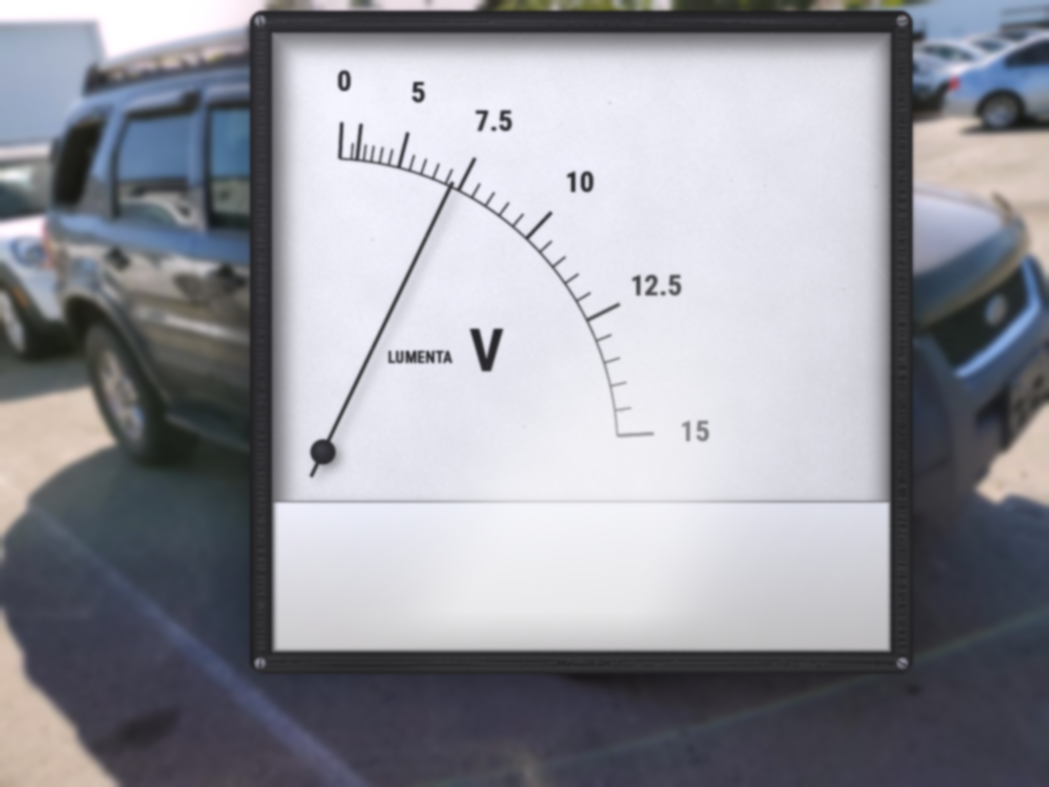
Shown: 7.25
